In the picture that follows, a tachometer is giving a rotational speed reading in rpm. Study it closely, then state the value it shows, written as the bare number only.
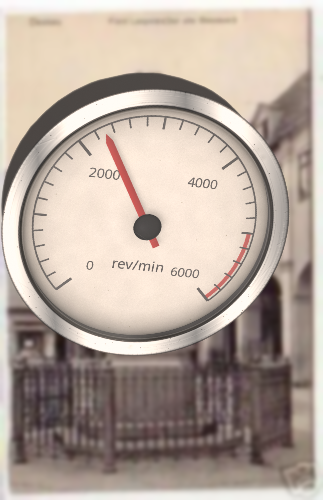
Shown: 2300
